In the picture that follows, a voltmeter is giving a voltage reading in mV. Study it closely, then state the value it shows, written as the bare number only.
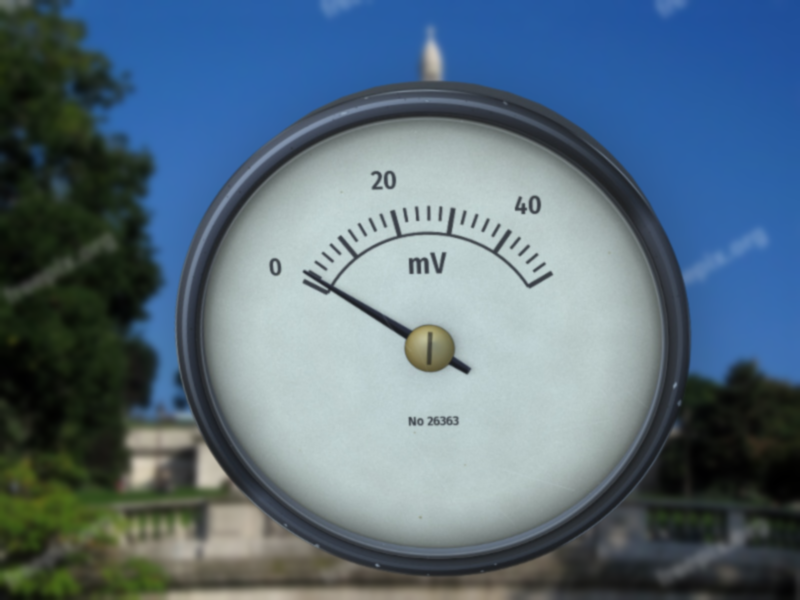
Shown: 2
